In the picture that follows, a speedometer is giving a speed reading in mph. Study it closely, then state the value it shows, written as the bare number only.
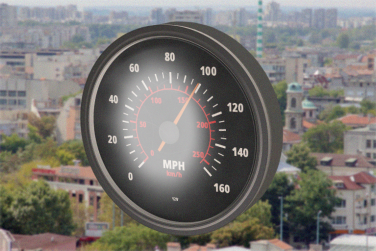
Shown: 100
